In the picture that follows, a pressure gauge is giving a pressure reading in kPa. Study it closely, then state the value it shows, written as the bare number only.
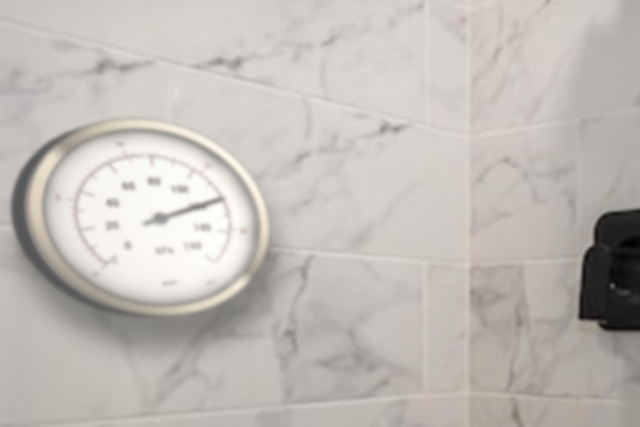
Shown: 120
